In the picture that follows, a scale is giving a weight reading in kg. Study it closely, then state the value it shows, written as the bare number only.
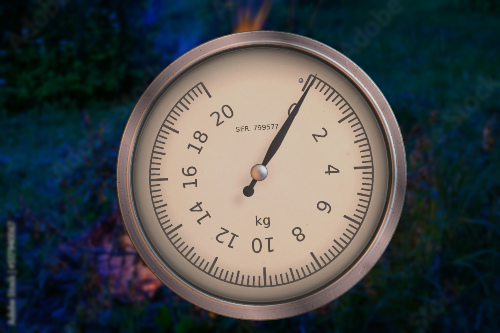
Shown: 0.2
